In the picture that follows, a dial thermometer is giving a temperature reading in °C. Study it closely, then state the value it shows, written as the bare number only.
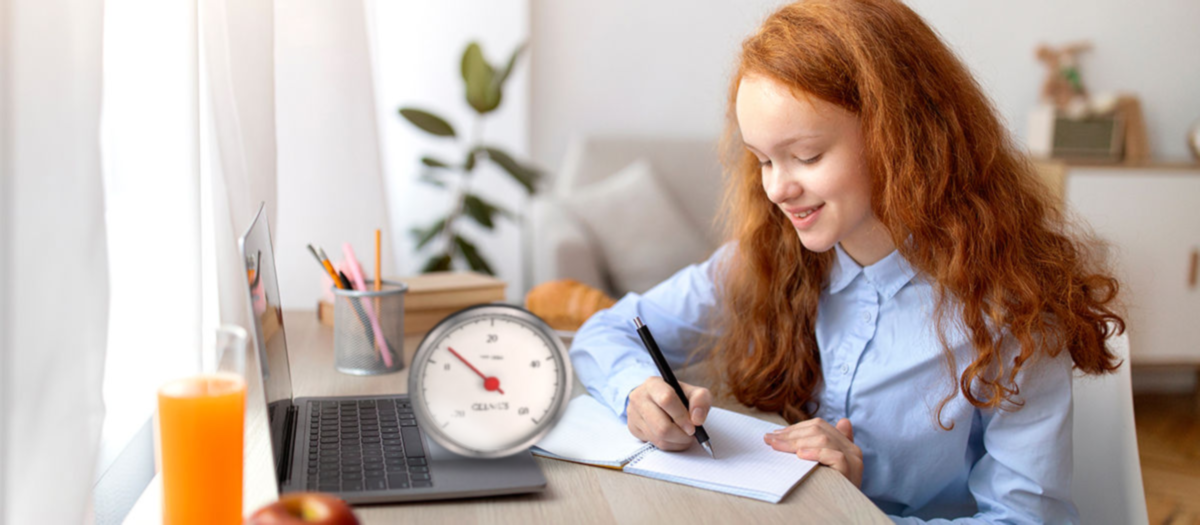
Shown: 6
